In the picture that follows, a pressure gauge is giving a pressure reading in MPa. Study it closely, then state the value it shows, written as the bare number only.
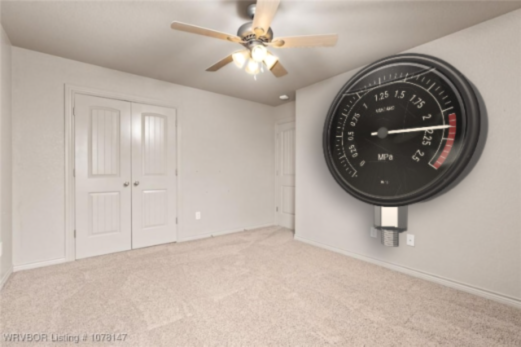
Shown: 2.15
